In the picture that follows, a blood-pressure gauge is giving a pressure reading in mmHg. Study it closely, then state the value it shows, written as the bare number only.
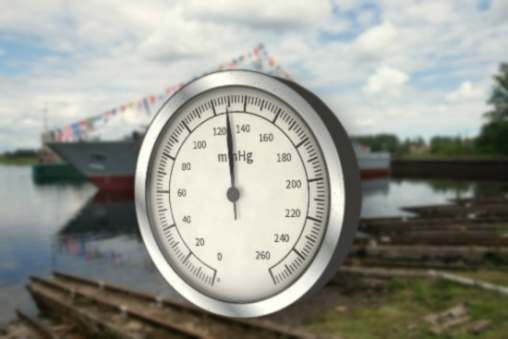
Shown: 130
